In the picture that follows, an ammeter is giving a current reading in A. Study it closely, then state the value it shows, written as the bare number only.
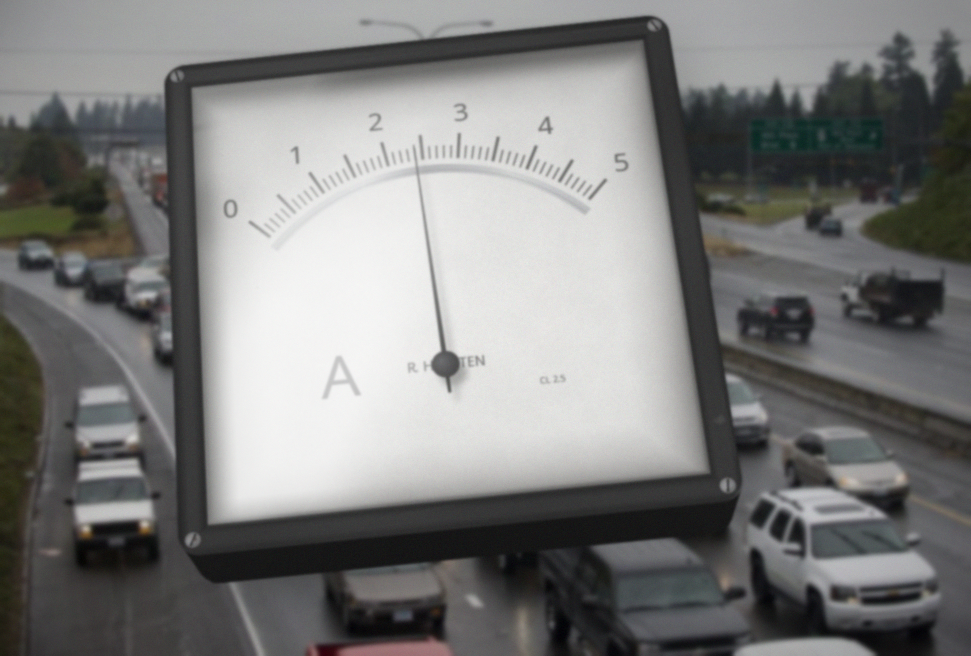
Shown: 2.4
